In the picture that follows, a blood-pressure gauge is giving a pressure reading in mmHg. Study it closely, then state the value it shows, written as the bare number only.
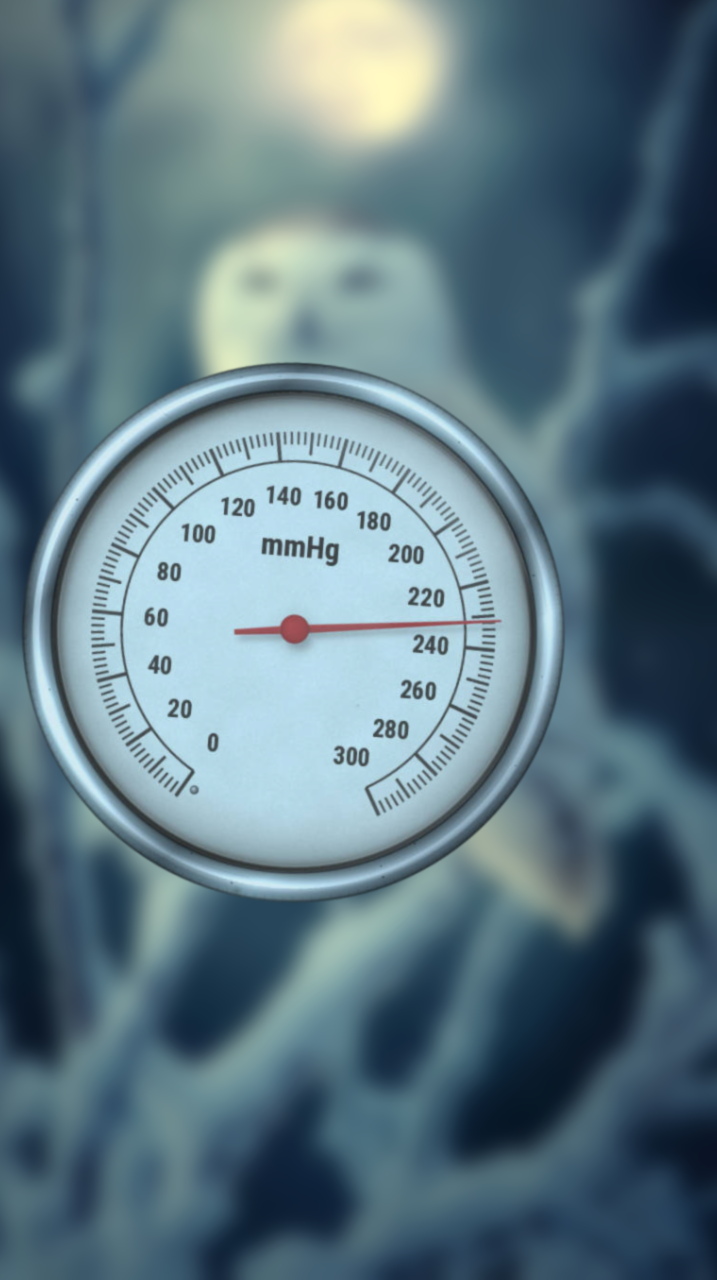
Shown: 232
